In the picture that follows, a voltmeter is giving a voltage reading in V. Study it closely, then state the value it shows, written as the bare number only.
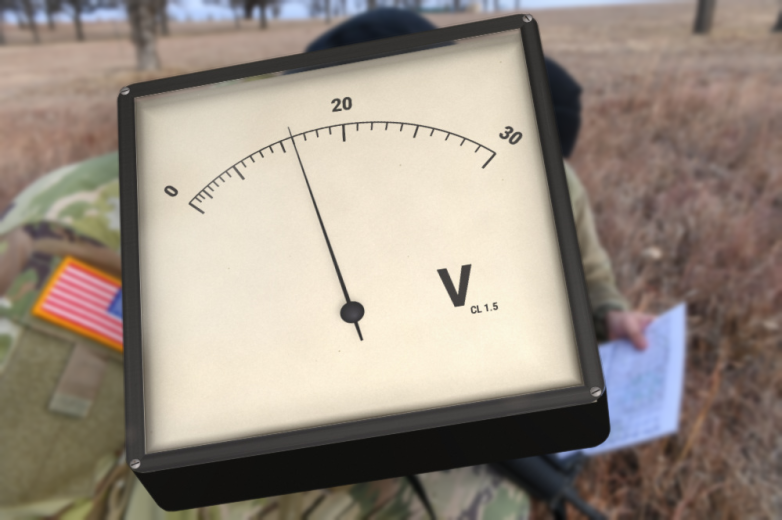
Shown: 16
